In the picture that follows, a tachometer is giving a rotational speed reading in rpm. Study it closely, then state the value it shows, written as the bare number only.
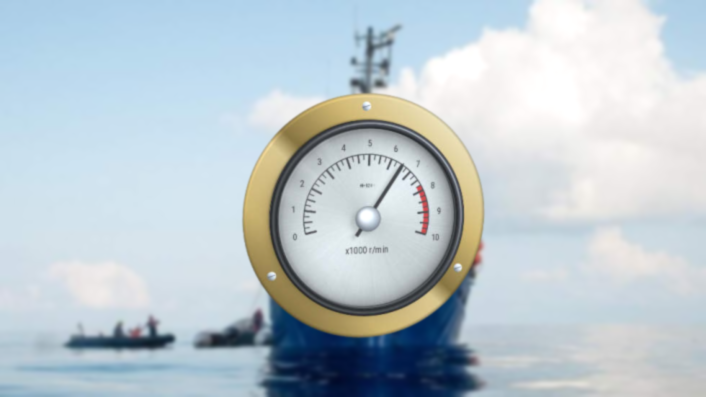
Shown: 6500
